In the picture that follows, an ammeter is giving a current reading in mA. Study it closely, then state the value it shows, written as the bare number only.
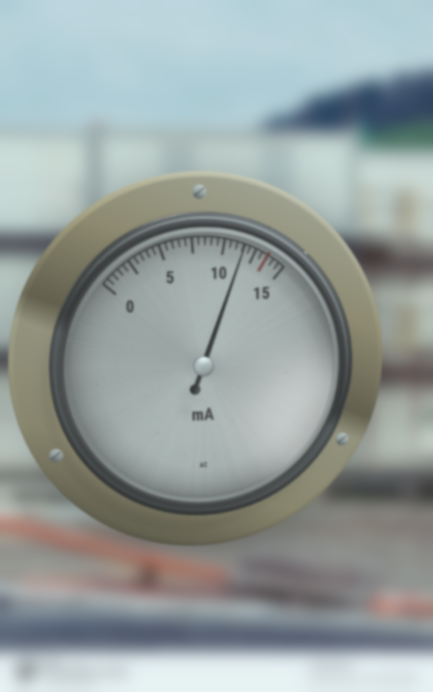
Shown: 11.5
